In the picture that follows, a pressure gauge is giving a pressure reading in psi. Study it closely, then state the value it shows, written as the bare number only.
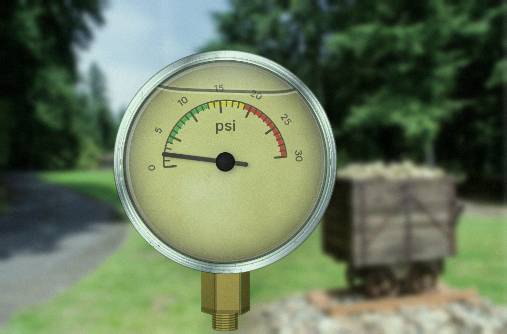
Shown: 2
